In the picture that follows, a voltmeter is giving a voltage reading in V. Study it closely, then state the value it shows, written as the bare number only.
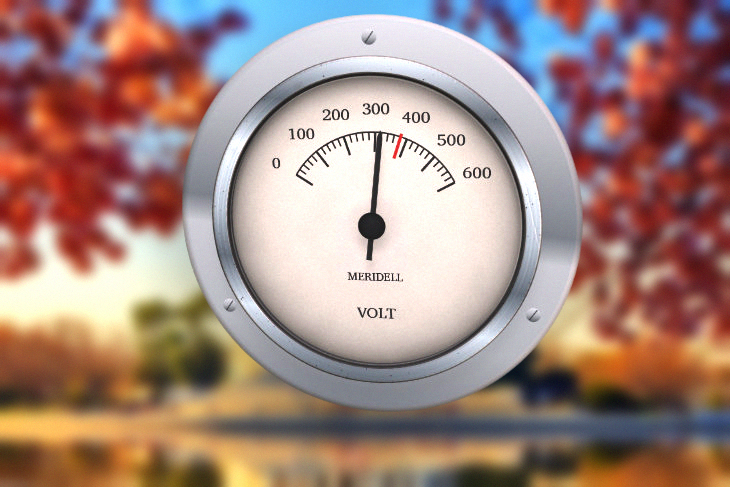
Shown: 320
